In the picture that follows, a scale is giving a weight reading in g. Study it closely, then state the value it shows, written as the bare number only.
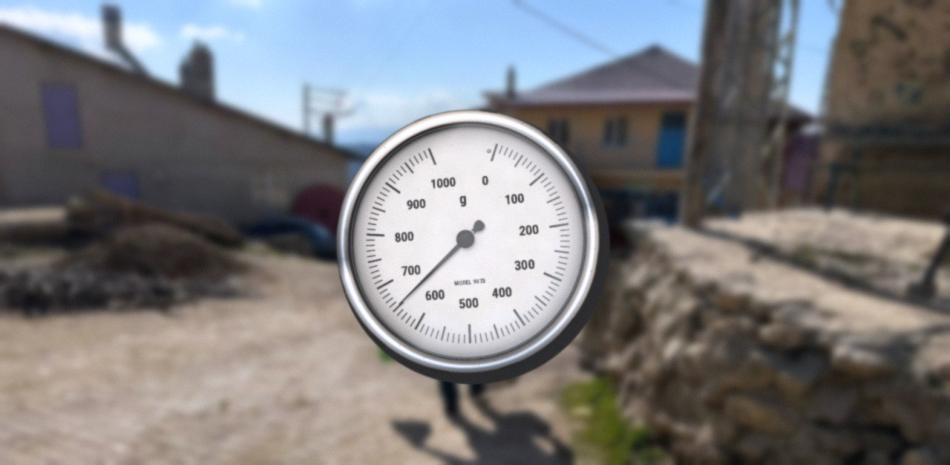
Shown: 650
